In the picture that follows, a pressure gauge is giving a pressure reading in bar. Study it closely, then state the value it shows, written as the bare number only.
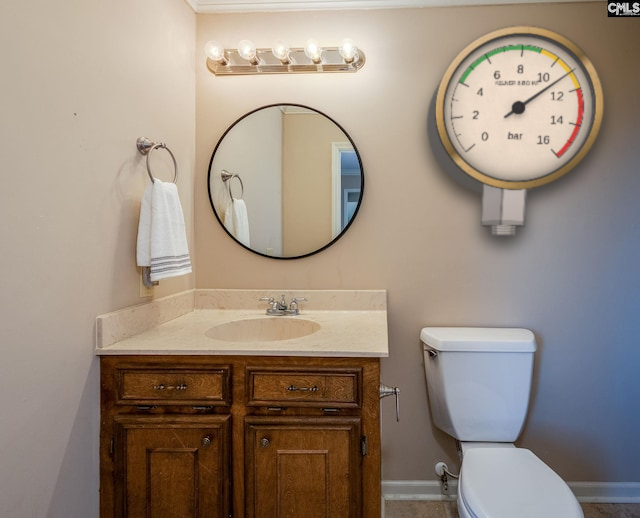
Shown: 11
